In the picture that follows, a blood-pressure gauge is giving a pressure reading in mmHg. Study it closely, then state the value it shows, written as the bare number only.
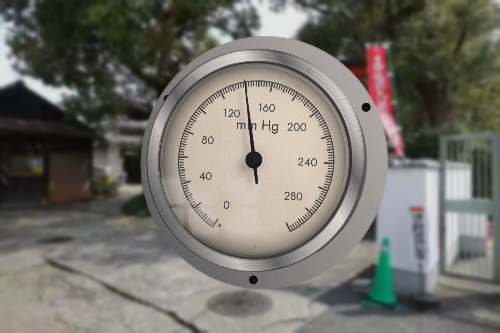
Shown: 140
